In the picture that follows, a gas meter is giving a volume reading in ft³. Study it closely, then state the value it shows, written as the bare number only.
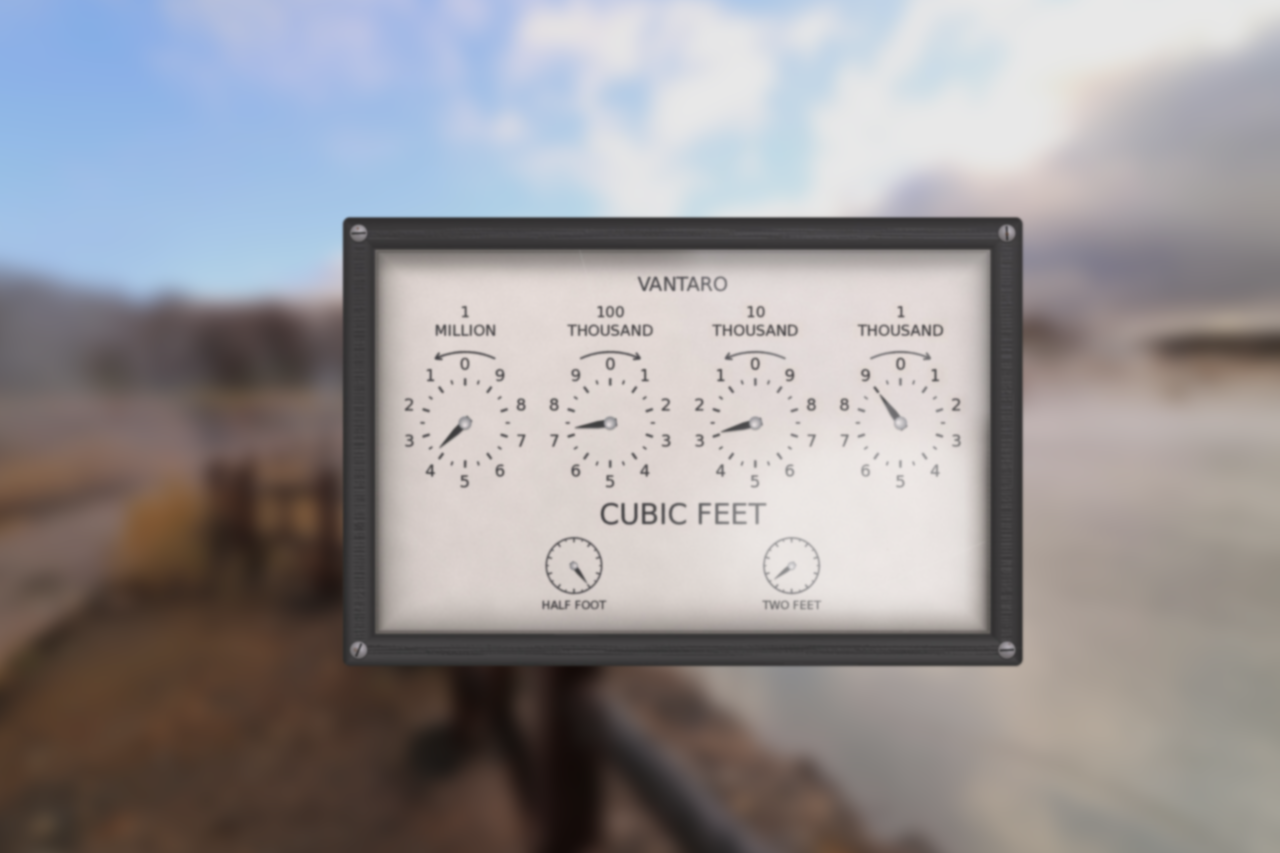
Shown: 372900
